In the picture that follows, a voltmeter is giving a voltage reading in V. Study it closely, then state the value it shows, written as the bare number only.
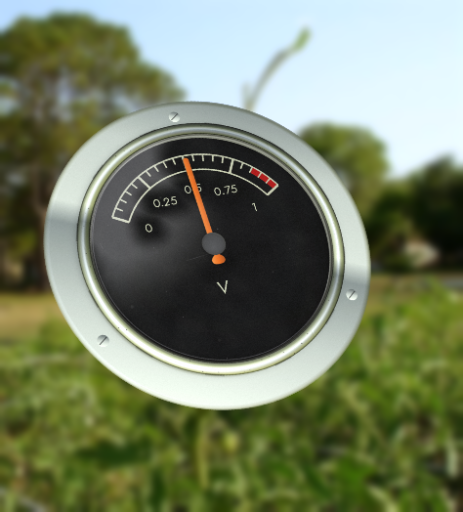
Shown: 0.5
